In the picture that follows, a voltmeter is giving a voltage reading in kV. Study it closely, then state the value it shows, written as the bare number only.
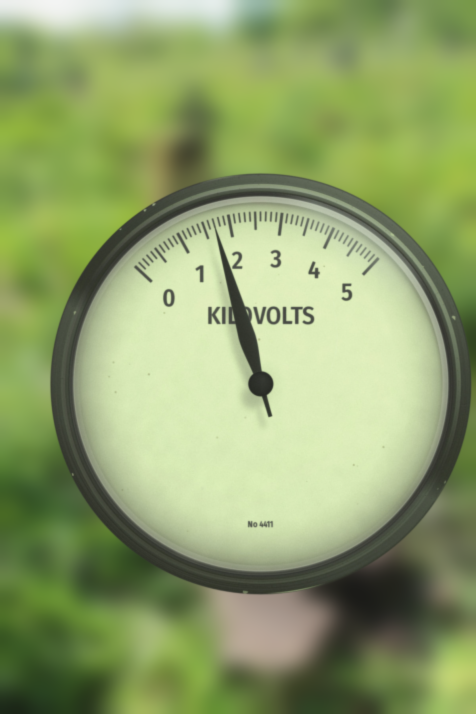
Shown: 1.7
